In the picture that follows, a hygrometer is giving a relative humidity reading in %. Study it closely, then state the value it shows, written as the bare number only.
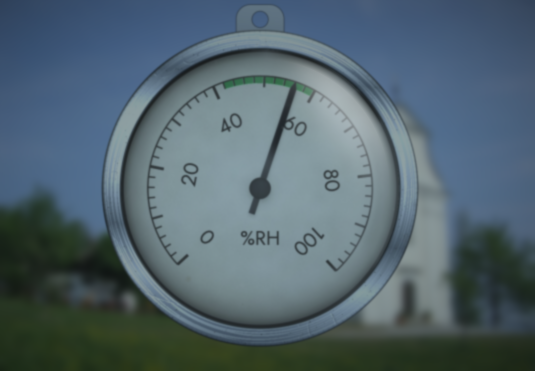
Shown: 56
